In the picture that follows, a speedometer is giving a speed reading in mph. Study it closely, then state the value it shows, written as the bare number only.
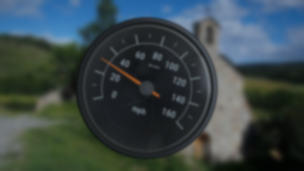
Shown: 30
